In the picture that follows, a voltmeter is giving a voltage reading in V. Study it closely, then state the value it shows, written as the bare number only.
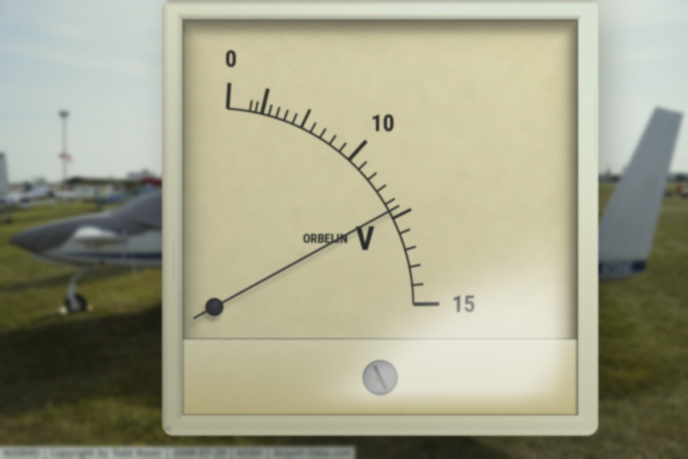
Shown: 12.25
